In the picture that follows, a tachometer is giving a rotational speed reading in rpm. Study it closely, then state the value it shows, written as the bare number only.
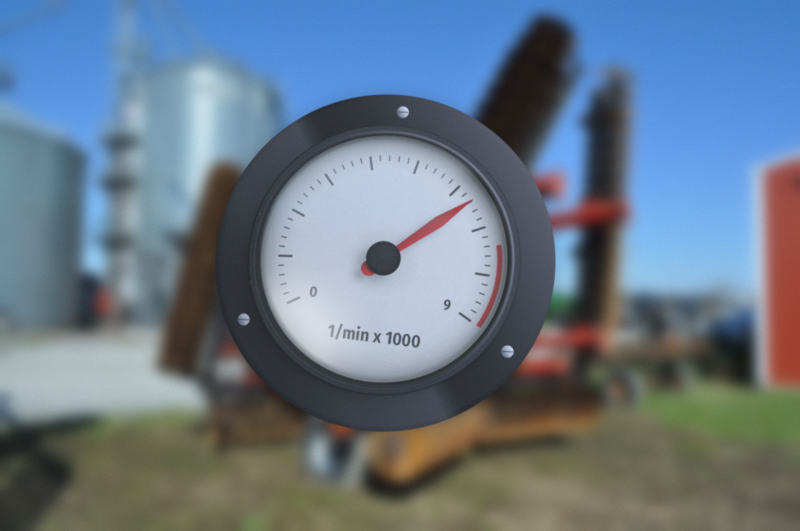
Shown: 6400
